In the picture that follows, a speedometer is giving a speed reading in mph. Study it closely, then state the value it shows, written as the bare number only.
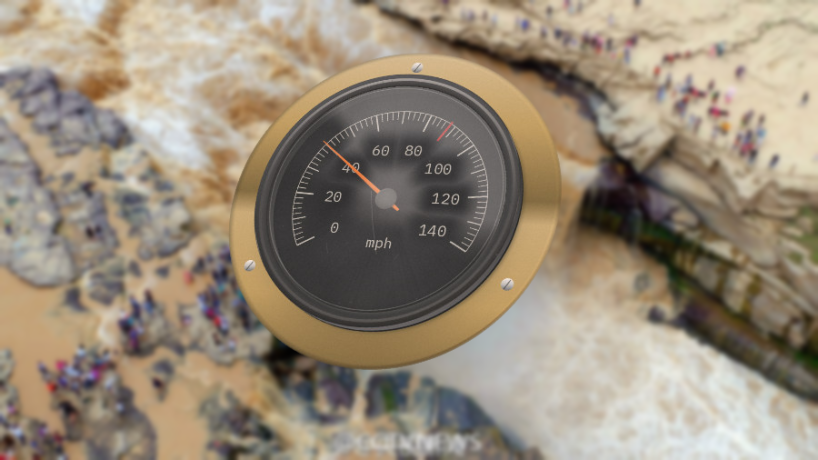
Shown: 40
